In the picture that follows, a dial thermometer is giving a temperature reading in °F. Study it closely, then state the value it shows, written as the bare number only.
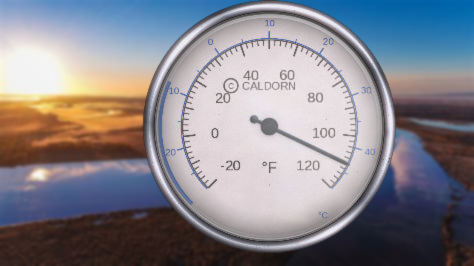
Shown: 110
